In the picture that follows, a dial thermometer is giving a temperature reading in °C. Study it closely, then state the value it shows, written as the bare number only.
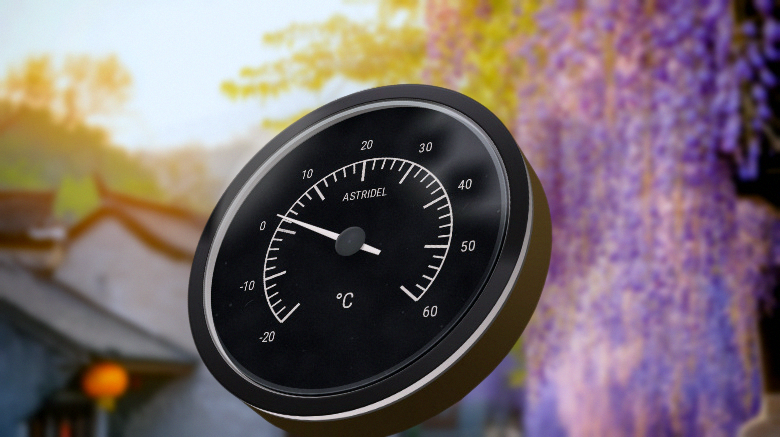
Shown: 2
